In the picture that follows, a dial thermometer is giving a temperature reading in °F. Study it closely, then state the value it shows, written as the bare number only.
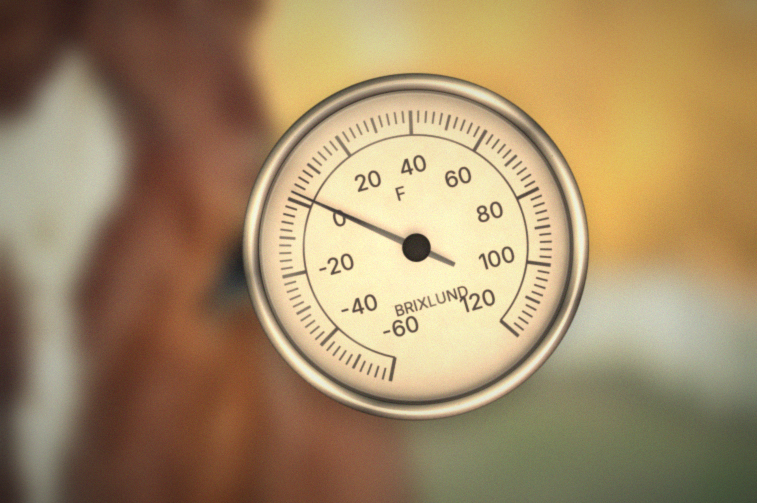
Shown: 2
